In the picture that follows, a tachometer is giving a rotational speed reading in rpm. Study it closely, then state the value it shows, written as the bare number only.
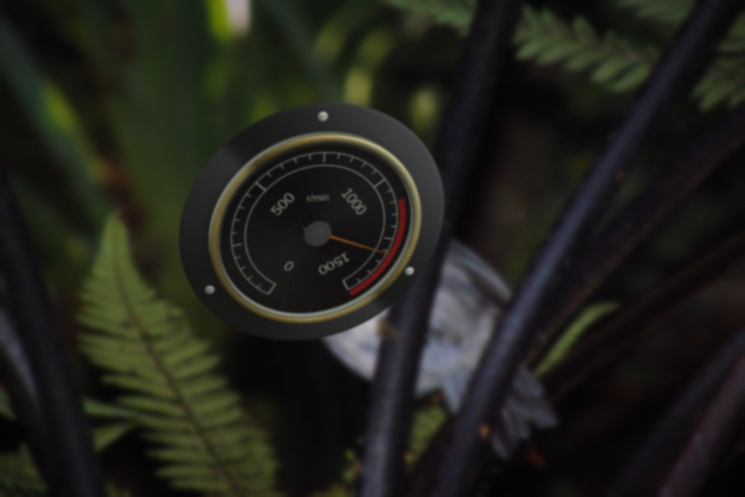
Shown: 1300
